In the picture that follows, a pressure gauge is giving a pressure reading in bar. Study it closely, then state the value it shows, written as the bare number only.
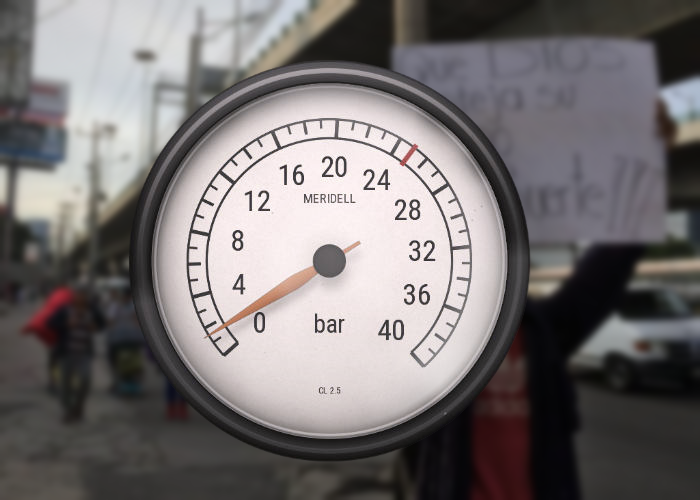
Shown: 1.5
